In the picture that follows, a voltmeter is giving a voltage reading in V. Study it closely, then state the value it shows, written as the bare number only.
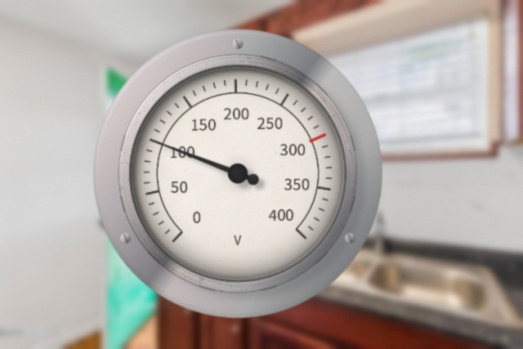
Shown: 100
